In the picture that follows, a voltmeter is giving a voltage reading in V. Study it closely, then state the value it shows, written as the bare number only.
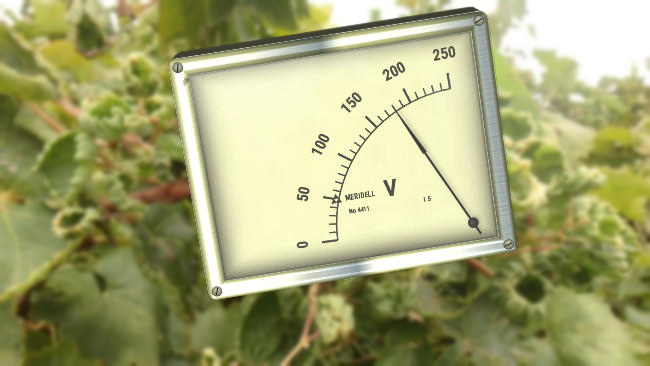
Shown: 180
